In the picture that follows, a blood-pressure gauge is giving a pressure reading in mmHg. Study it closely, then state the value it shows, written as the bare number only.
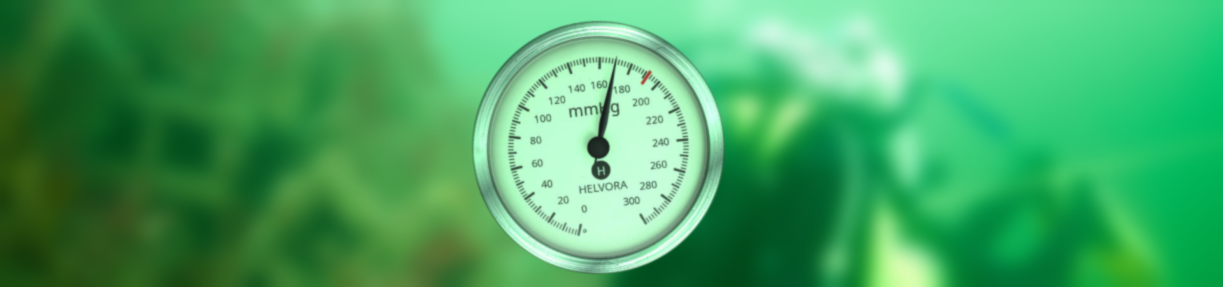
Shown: 170
